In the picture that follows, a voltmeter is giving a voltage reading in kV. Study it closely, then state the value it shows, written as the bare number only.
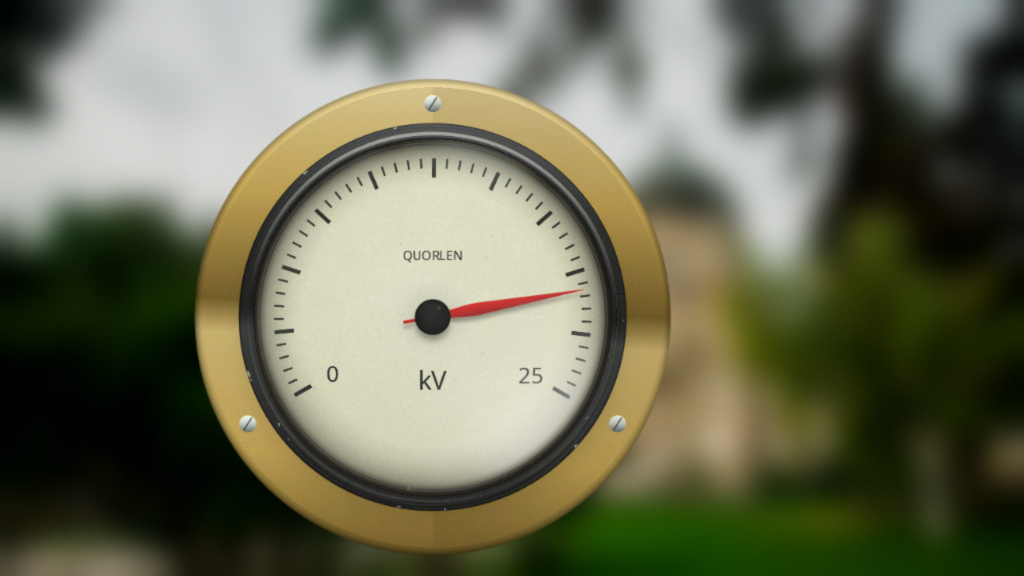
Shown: 20.75
